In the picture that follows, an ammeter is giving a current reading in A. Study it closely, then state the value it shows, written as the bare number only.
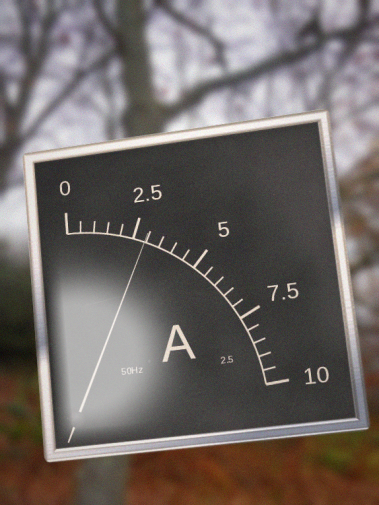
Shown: 3
